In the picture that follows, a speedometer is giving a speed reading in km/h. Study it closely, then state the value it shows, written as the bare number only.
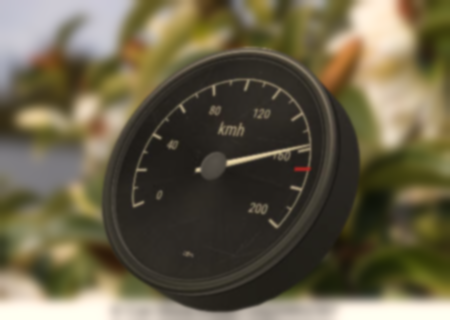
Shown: 160
